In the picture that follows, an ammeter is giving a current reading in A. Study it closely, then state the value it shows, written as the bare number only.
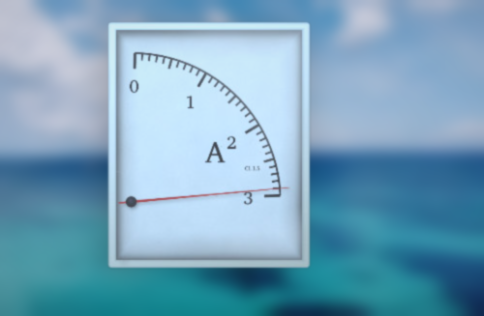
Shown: 2.9
